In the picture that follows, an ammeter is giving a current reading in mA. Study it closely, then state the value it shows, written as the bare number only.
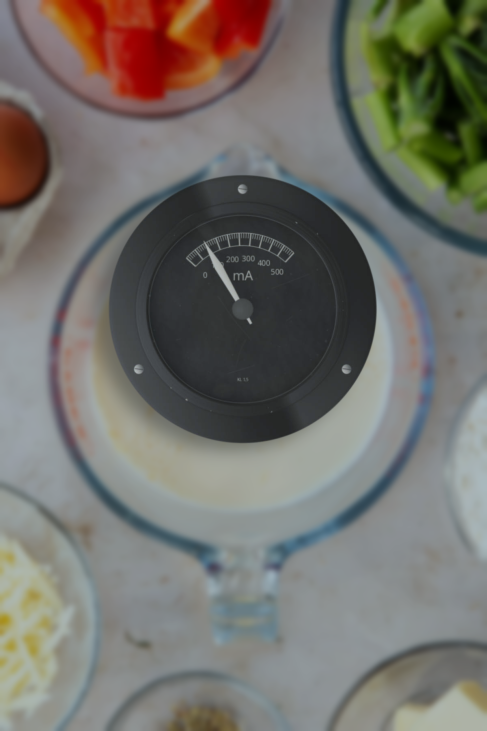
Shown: 100
